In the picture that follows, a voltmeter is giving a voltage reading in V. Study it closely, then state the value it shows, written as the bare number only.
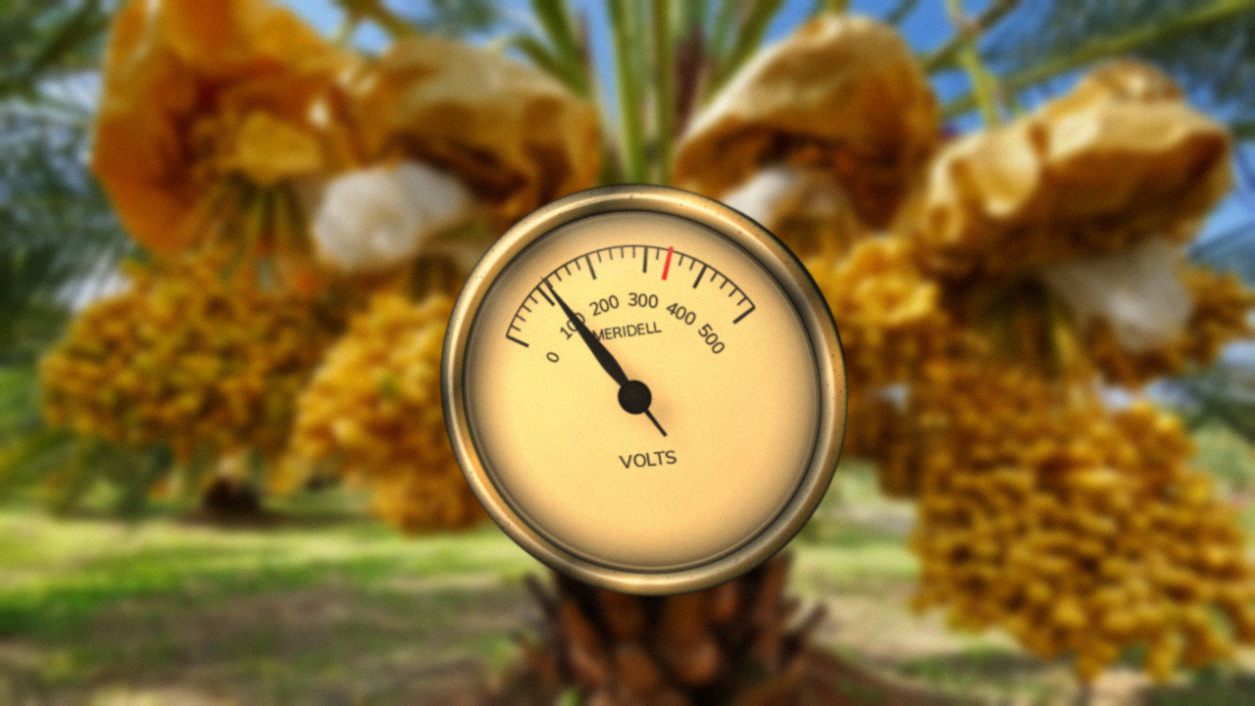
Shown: 120
